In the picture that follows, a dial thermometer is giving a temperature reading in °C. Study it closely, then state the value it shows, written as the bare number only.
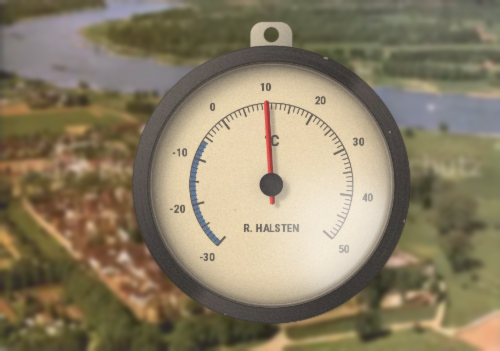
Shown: 10
